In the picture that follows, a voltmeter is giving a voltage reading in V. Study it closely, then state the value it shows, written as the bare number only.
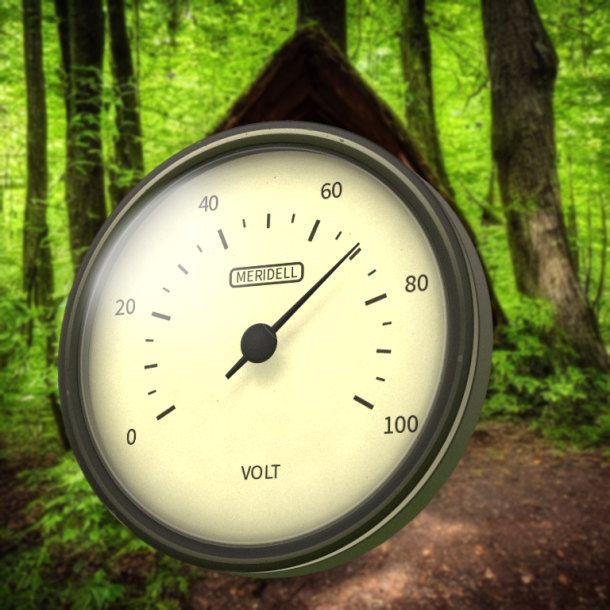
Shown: 70
